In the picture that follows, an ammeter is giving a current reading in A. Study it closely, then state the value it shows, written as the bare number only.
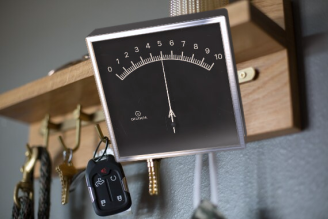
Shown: 5
